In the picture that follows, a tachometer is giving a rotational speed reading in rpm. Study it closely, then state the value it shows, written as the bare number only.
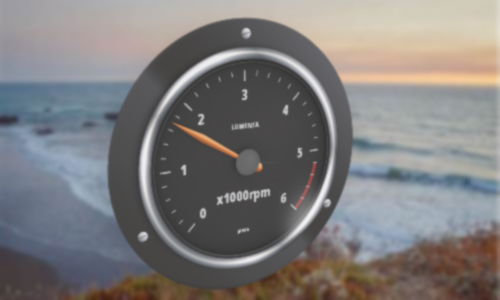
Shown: 1700
